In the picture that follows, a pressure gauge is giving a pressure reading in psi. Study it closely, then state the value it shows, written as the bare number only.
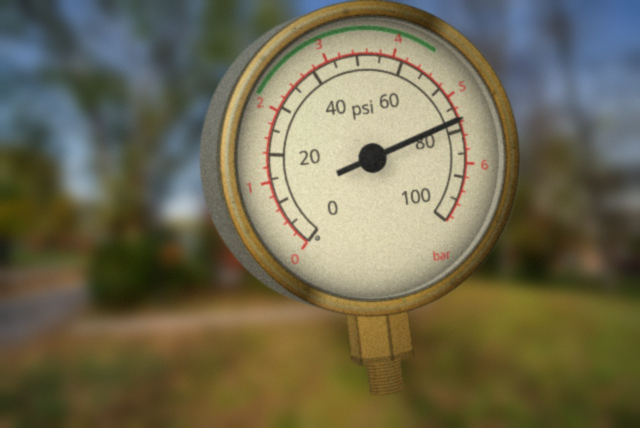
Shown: 77.5
